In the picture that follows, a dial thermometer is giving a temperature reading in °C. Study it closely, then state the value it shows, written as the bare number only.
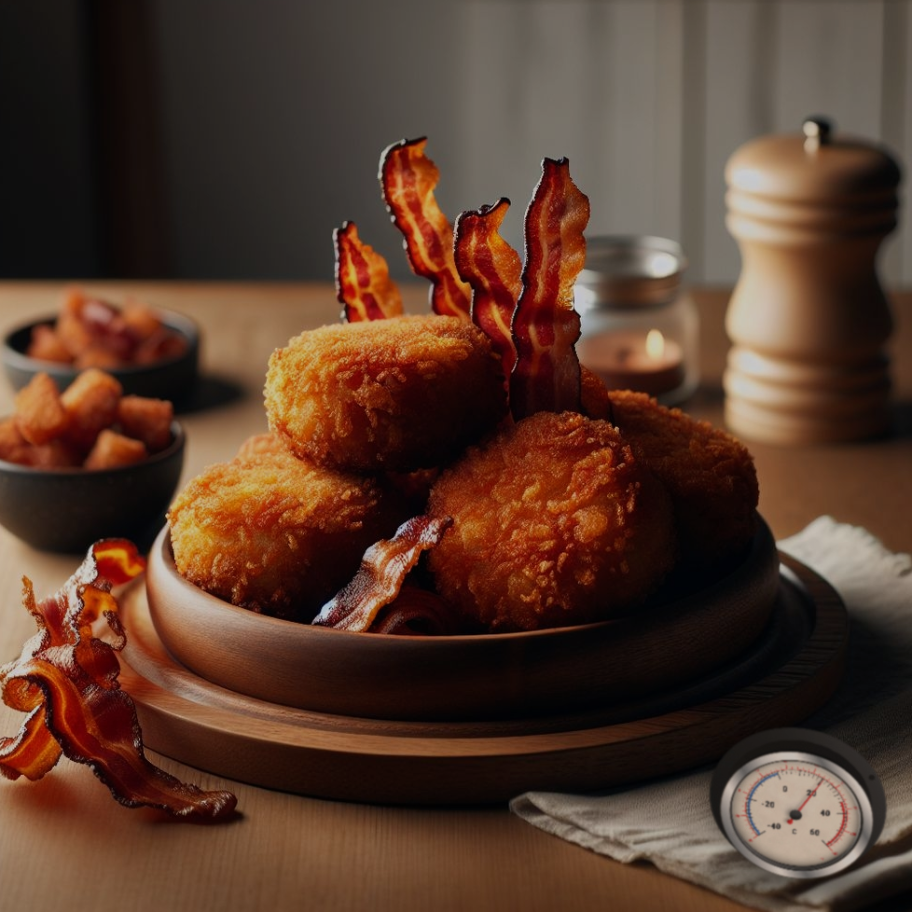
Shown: 20
